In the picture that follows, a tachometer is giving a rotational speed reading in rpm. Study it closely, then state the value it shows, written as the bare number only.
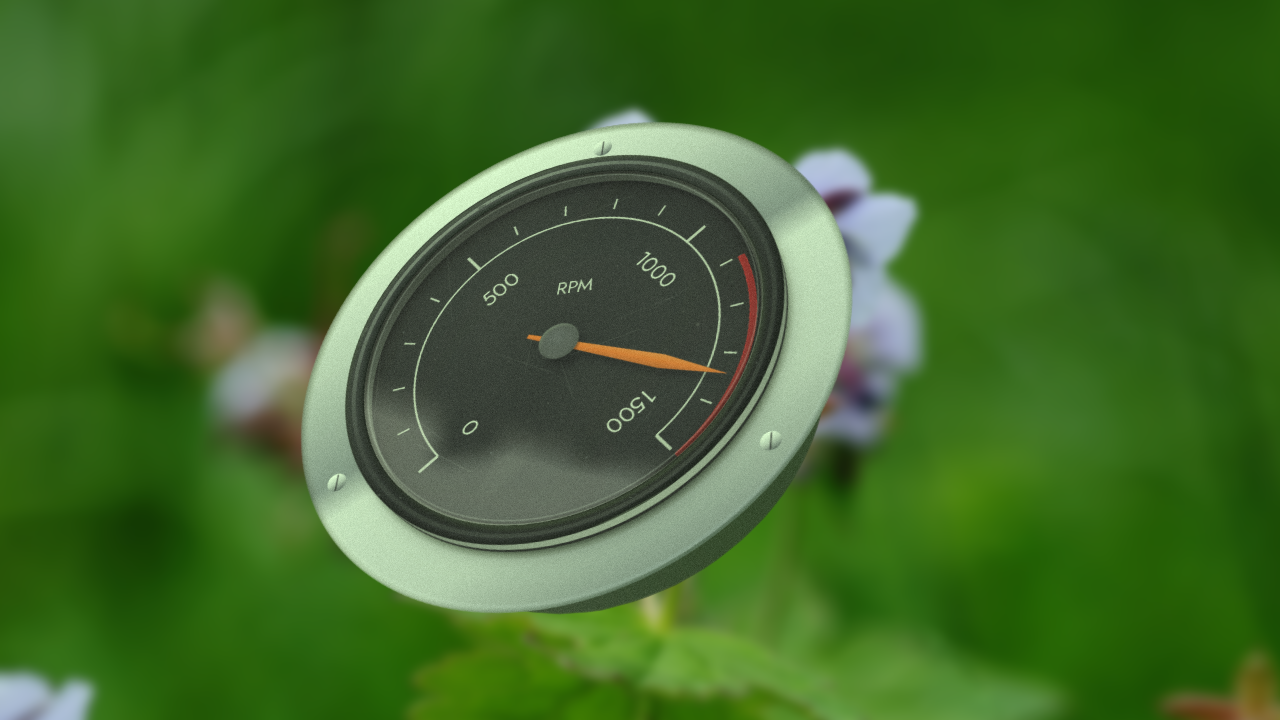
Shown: 1350
